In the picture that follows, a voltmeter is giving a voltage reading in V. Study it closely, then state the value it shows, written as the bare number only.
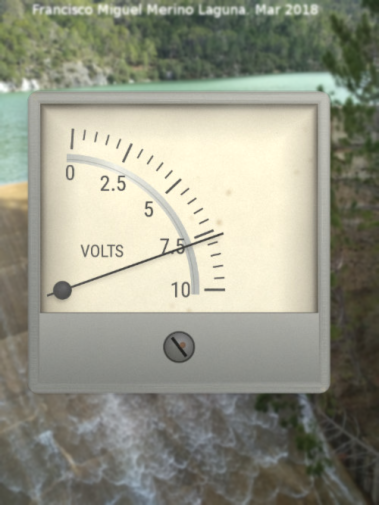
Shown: 7.75
